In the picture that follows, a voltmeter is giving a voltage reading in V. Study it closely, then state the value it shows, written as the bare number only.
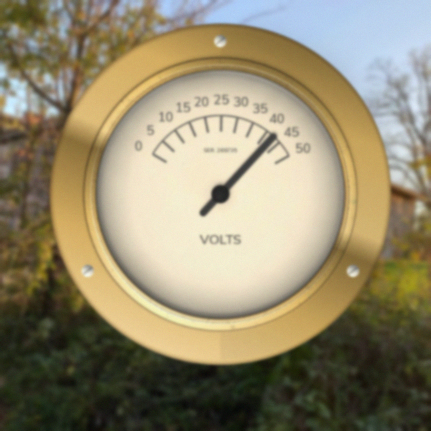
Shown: 42.5
